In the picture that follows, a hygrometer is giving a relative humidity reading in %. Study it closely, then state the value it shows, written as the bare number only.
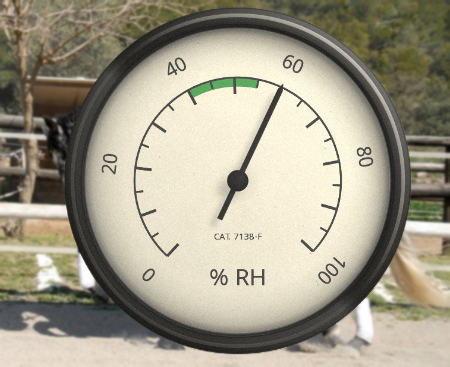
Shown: 60
